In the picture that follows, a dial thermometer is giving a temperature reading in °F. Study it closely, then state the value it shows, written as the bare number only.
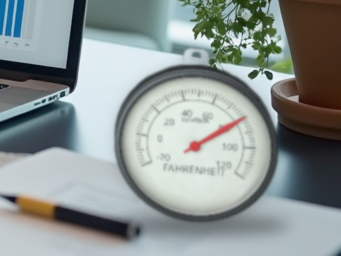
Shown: 80
